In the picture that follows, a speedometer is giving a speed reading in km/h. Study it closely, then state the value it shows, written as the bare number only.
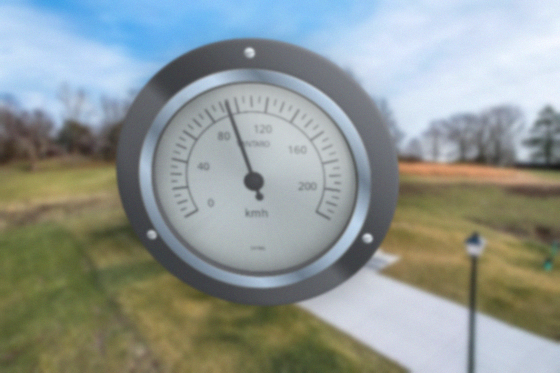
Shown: 95
